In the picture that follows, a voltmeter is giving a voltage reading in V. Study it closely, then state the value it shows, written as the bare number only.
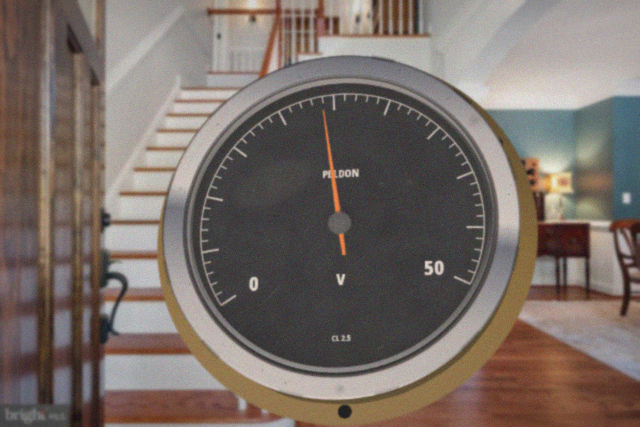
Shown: 24
